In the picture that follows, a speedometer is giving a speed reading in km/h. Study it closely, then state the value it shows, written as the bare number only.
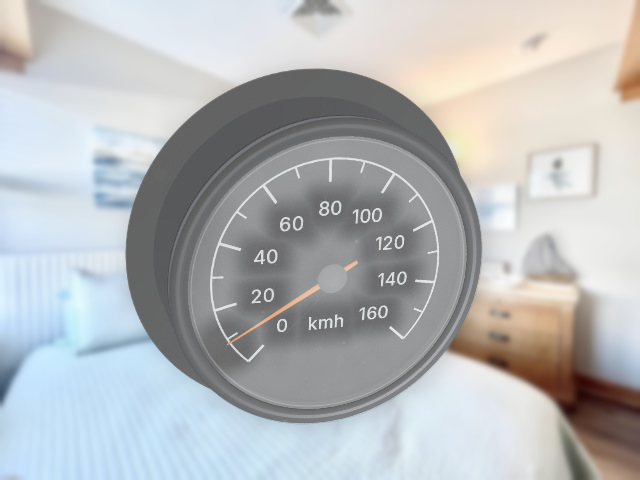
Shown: 10
